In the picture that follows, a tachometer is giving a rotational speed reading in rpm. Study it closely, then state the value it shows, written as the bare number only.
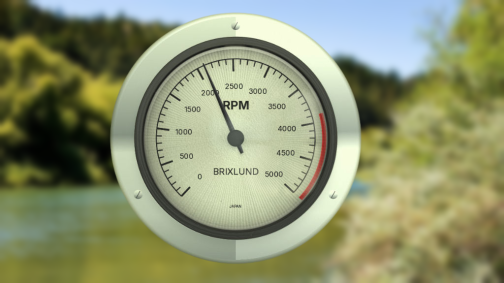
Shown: 2100
